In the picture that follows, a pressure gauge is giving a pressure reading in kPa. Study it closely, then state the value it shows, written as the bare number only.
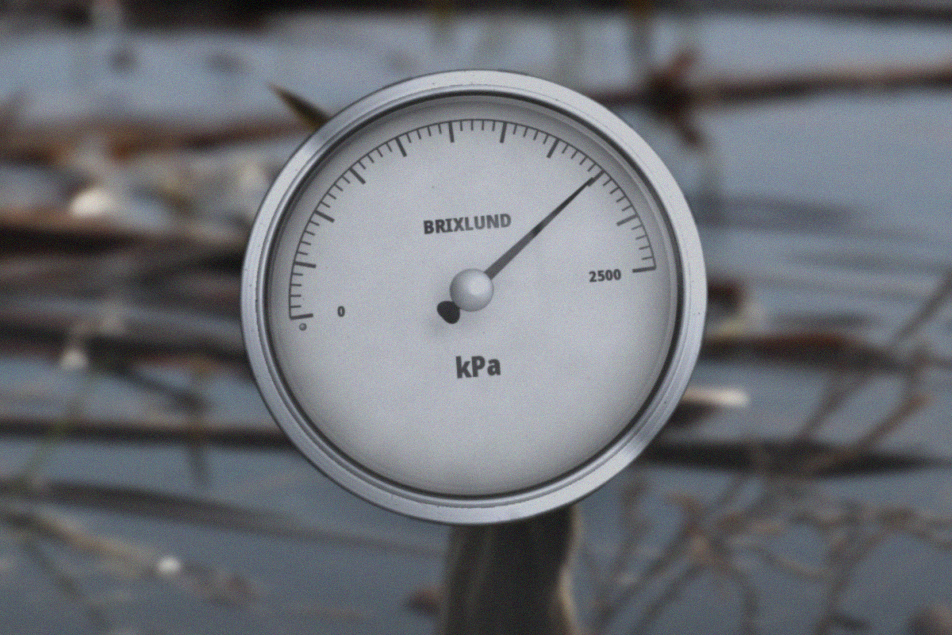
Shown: 2000
